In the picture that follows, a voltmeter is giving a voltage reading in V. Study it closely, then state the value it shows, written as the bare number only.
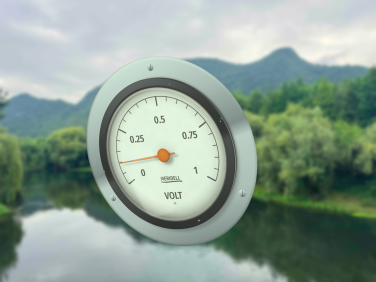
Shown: 0.1
